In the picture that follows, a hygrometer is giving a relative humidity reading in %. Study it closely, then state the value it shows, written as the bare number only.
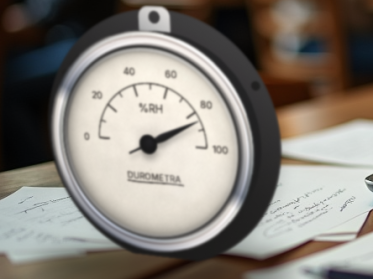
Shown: 85
